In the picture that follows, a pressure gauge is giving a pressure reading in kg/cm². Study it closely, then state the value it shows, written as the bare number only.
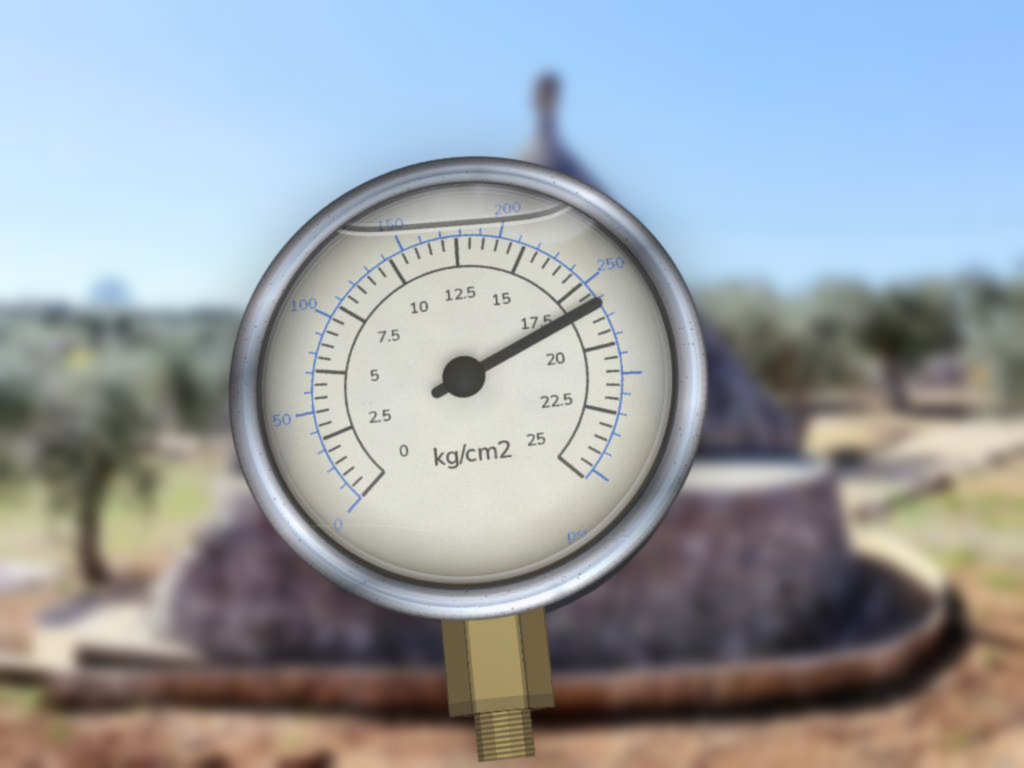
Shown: 18.5
